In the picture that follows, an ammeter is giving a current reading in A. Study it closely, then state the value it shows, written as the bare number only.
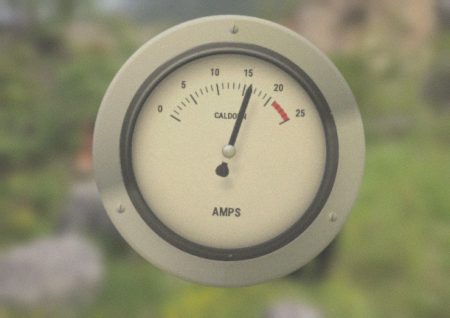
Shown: 16
